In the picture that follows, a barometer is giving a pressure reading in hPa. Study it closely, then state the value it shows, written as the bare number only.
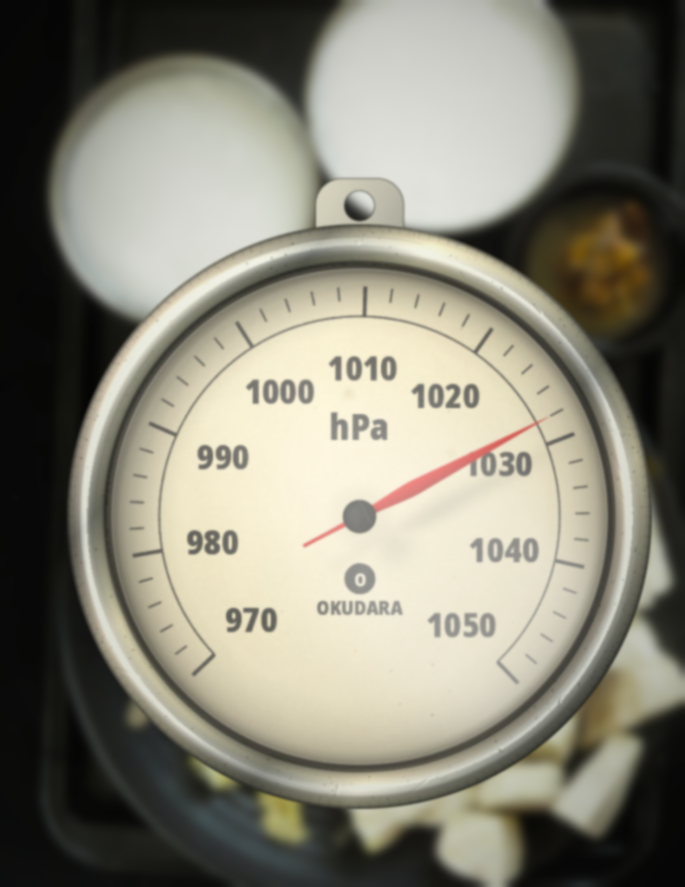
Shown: 1028
